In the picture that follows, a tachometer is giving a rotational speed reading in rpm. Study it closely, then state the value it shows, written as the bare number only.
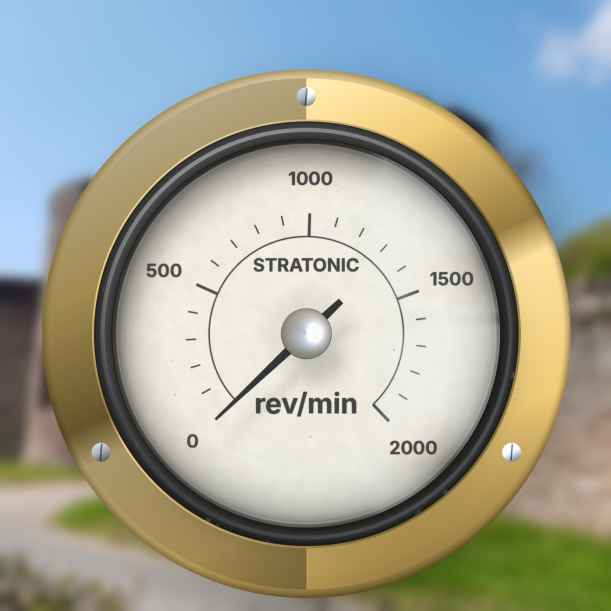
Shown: 0
